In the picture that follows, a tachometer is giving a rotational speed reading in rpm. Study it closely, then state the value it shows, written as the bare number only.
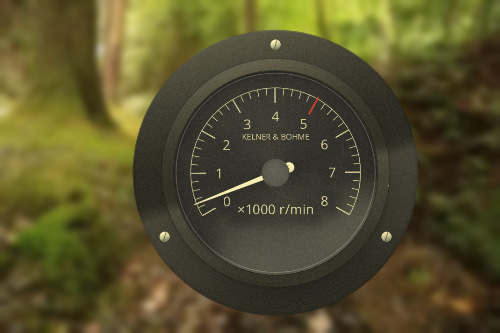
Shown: 300
